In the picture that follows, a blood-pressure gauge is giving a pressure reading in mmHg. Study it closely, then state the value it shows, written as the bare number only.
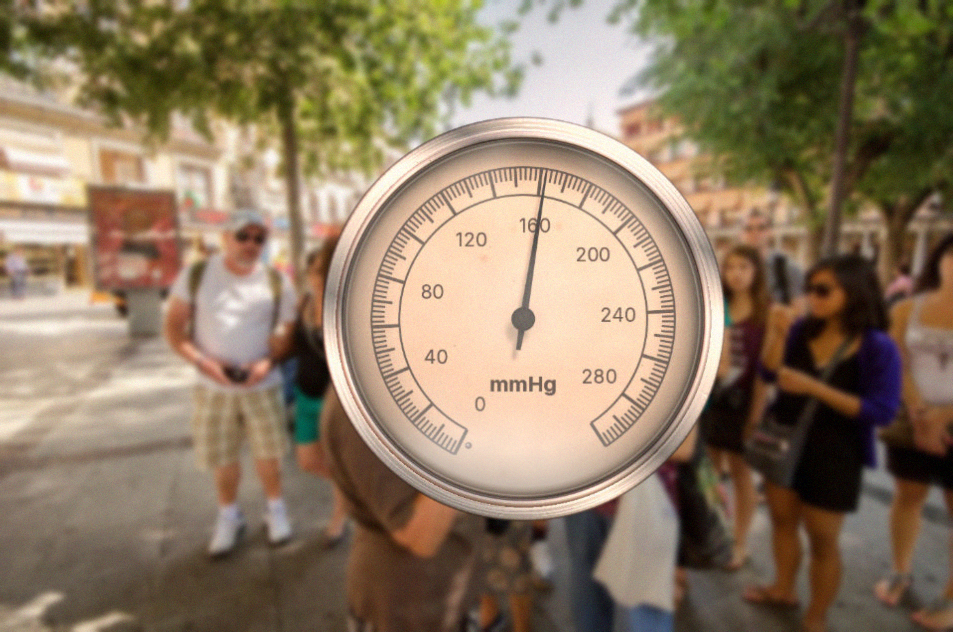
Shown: 162
